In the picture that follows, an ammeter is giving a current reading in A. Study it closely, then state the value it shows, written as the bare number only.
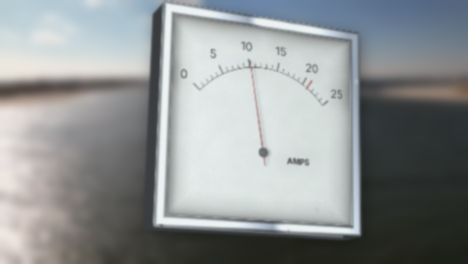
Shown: 10
